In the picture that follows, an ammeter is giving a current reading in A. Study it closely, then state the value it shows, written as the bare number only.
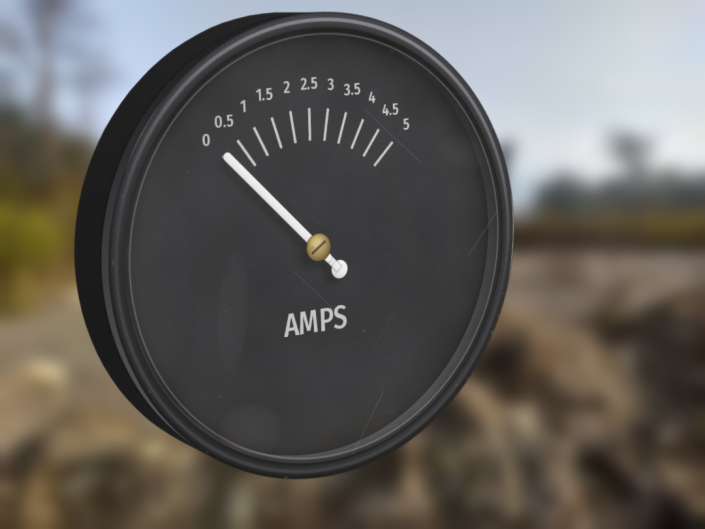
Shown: 0
